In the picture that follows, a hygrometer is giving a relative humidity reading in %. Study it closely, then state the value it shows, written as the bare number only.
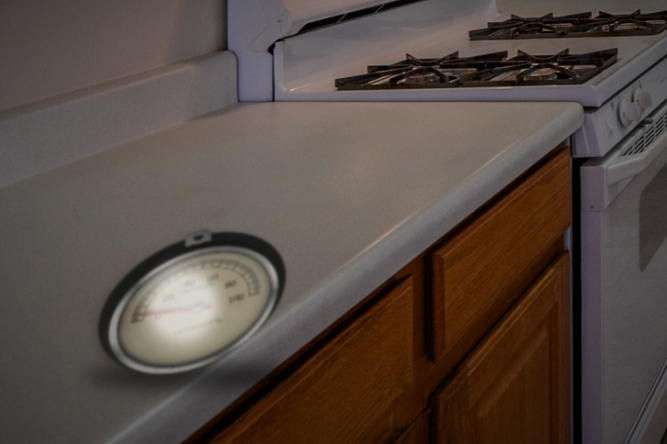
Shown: 5
